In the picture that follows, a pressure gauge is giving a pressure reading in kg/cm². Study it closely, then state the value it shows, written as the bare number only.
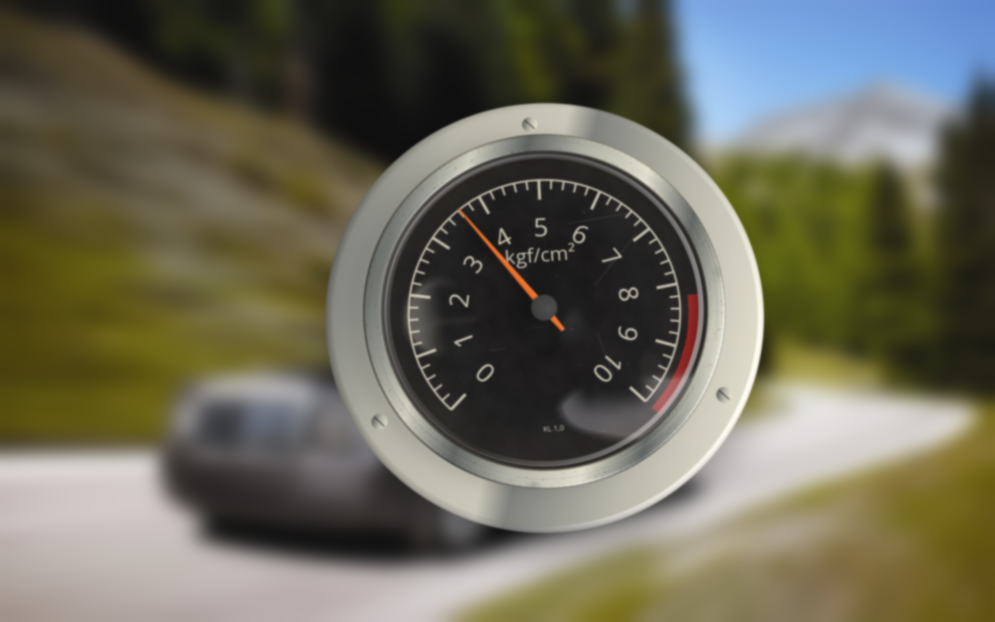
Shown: 3.6
